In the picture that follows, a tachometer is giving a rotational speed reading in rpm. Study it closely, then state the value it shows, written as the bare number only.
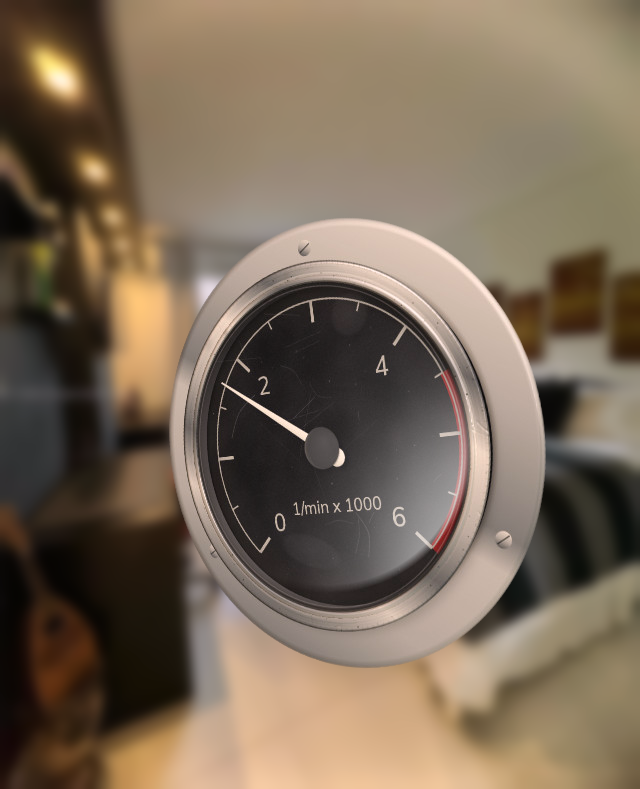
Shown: 1750
